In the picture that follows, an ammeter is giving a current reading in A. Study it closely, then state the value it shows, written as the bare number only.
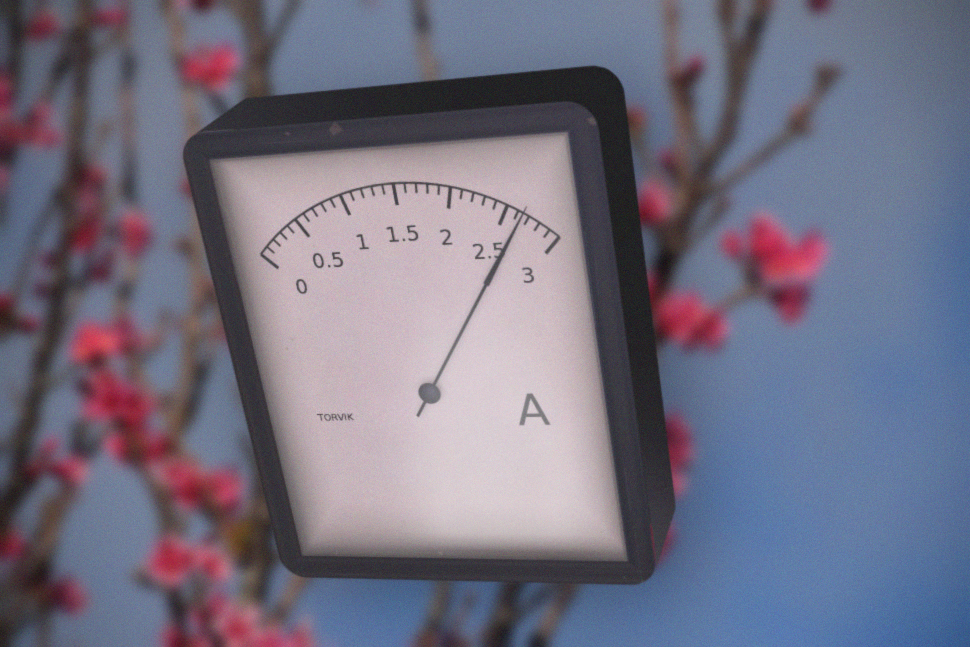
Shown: 2.65
